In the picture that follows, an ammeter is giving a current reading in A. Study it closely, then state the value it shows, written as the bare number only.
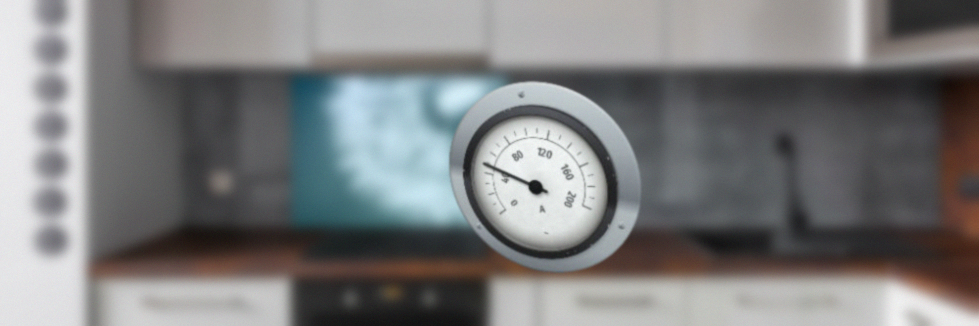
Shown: 50
